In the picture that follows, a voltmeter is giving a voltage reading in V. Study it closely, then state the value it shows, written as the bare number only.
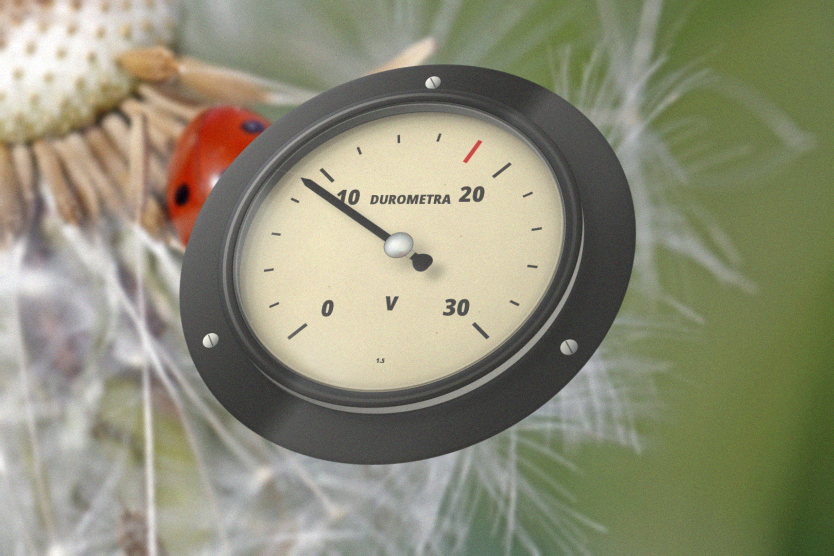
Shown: 9
